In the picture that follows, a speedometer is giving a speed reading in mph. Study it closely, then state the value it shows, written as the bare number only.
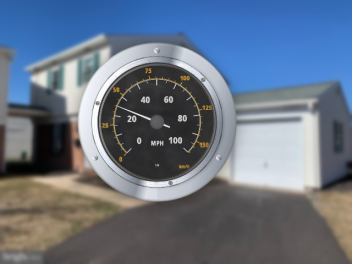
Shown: 25
